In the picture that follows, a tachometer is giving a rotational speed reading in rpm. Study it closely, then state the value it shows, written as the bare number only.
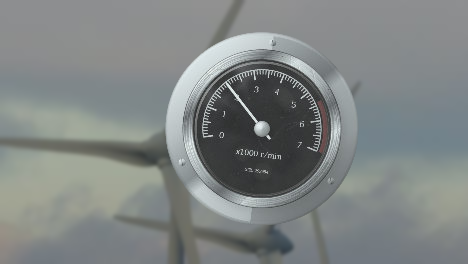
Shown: 2000
